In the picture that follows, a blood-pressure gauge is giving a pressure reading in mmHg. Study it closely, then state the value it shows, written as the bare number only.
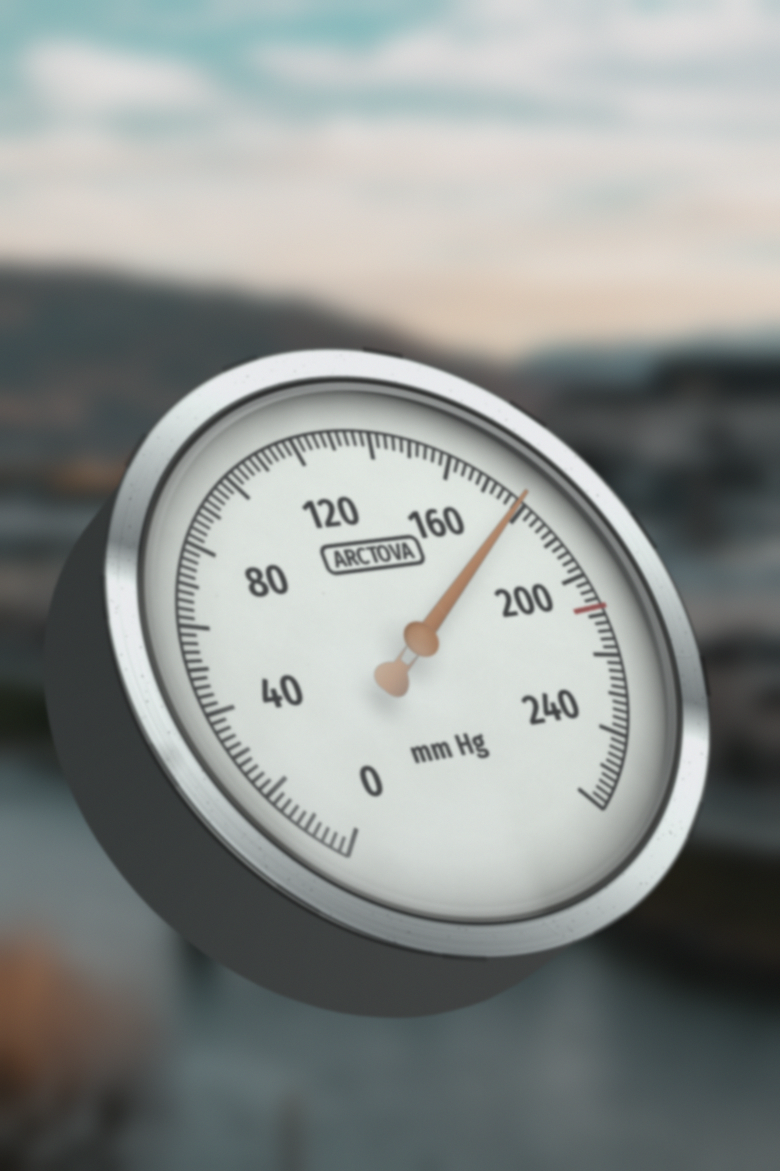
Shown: 178
